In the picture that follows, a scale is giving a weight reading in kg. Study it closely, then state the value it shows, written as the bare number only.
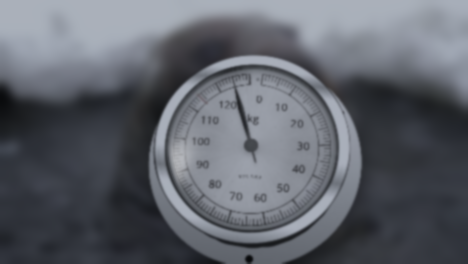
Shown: 125
